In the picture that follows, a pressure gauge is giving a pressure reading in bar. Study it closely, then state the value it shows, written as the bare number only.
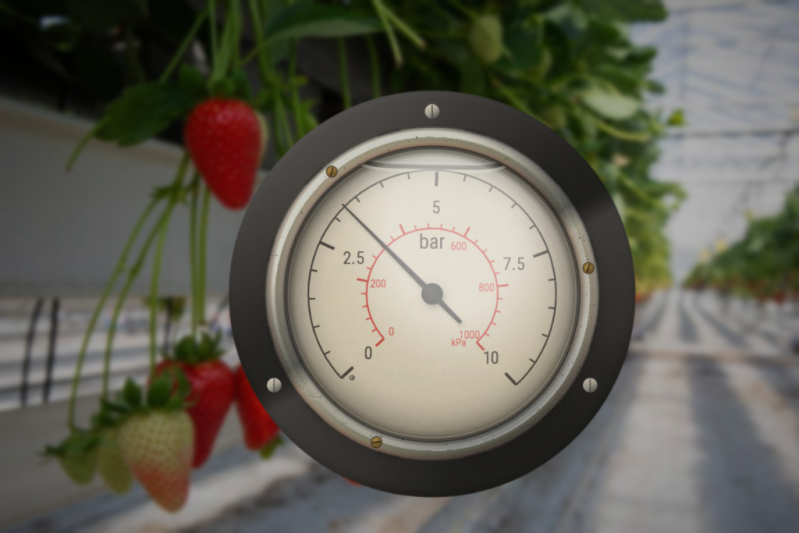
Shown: 3.25
